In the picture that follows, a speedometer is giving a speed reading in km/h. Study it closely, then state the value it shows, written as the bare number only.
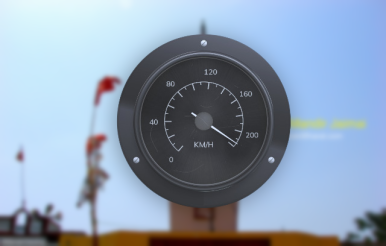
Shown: 215
